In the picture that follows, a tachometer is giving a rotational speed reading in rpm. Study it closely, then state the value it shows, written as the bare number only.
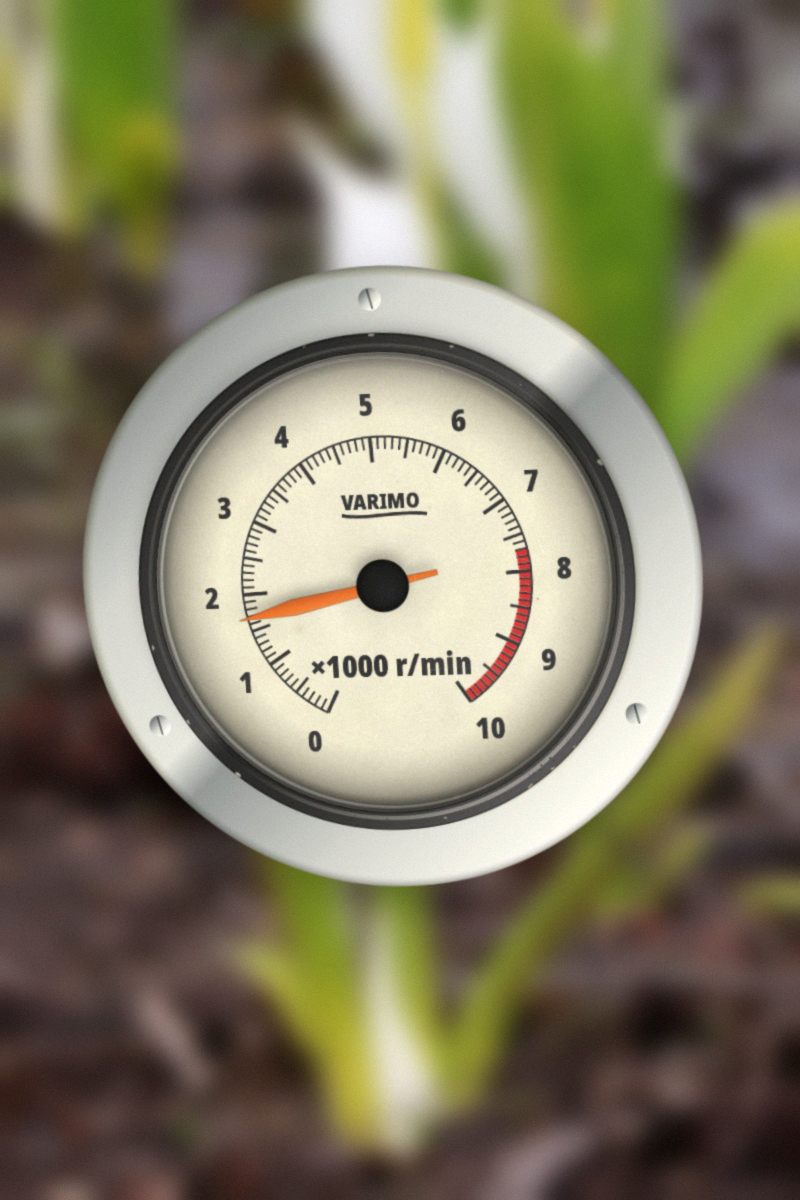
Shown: 1700
